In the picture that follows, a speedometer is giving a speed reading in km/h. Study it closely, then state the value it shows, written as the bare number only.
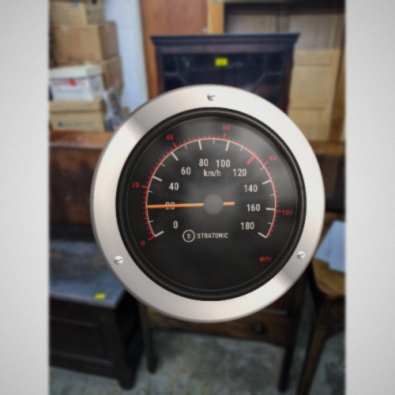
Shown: 20
